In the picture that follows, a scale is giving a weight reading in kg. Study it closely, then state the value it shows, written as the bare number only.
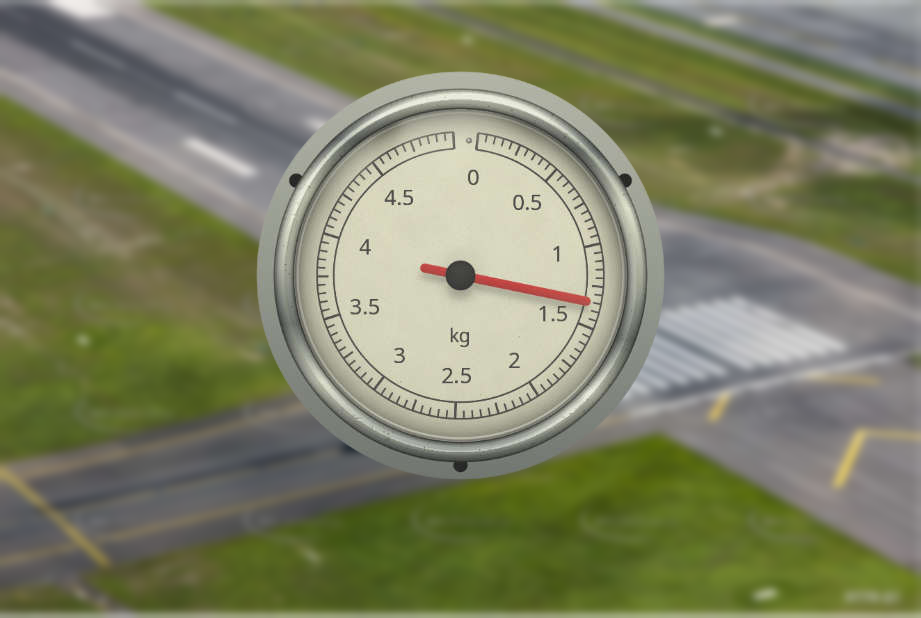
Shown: 1.35
